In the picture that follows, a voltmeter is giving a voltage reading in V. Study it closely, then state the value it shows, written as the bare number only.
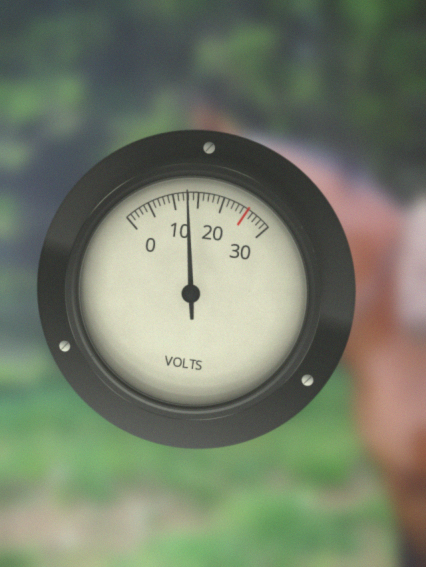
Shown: 13
